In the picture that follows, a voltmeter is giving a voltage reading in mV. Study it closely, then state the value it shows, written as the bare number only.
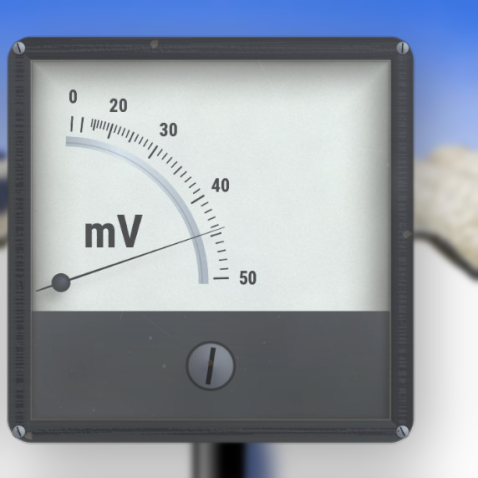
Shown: 44.5
